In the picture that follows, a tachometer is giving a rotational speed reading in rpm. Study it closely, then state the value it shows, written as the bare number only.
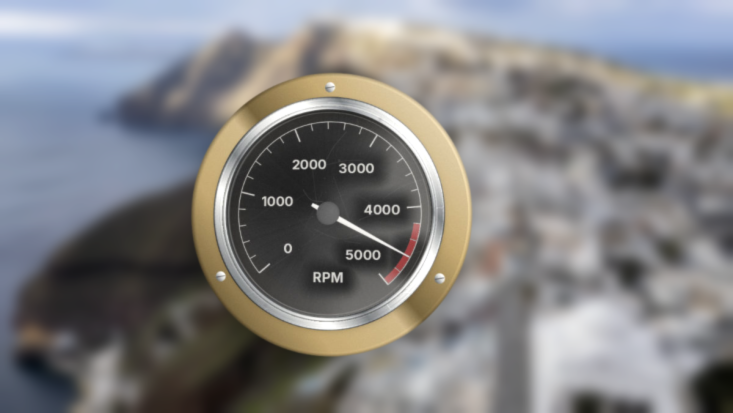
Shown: 4600
